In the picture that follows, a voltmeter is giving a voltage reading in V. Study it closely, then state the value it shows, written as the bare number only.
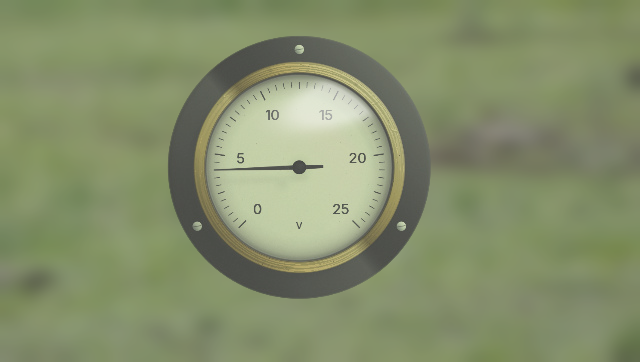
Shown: 4
